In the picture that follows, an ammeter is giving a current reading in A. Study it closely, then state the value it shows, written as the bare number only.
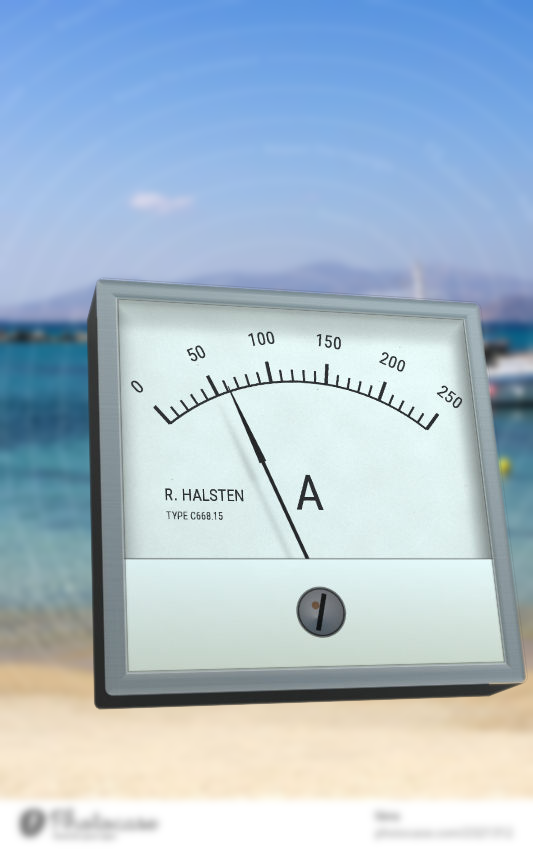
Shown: 60
